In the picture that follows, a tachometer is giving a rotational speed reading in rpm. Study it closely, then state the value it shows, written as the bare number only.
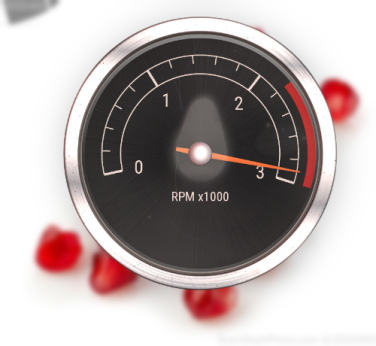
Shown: 2900
